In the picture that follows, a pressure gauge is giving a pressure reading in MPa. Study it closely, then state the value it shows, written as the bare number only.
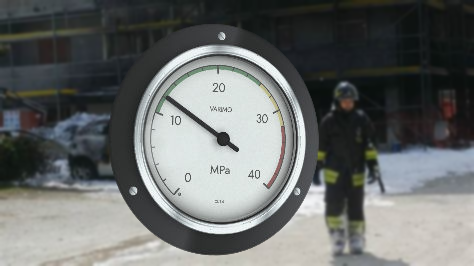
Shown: 12
